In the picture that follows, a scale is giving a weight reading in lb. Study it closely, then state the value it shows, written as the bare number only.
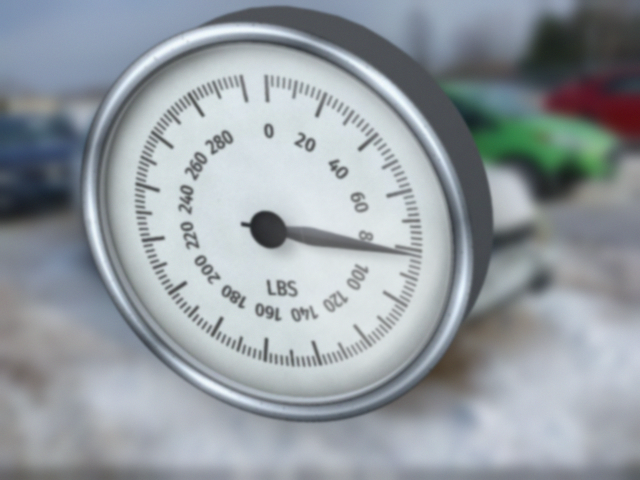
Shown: 80
